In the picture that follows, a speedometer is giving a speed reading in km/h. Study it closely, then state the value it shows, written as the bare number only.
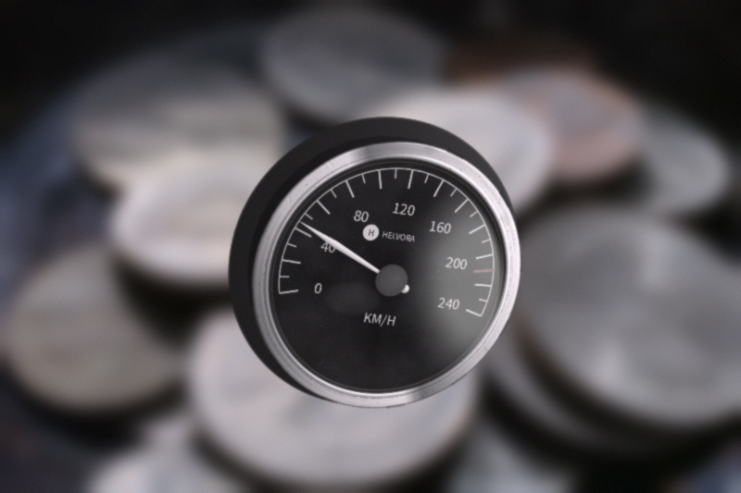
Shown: 45
